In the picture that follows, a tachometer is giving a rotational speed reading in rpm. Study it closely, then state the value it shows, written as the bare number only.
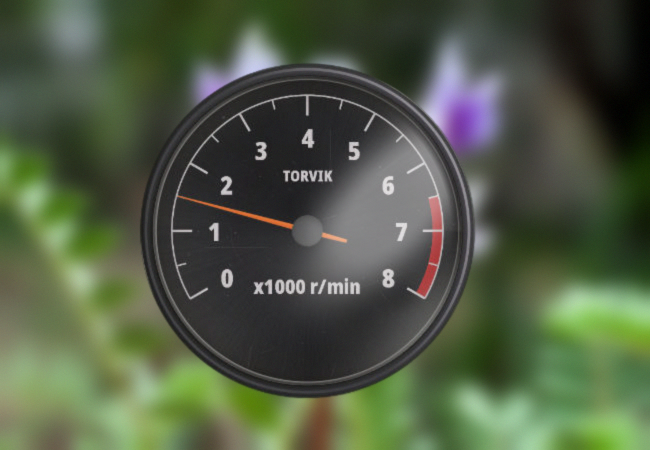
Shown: 1500
